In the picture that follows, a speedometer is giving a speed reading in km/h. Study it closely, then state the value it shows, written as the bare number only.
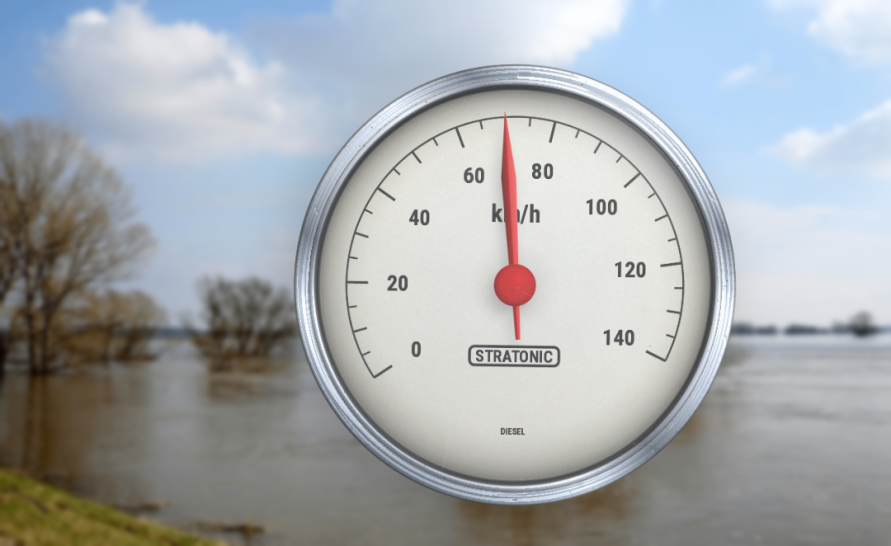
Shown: 70
